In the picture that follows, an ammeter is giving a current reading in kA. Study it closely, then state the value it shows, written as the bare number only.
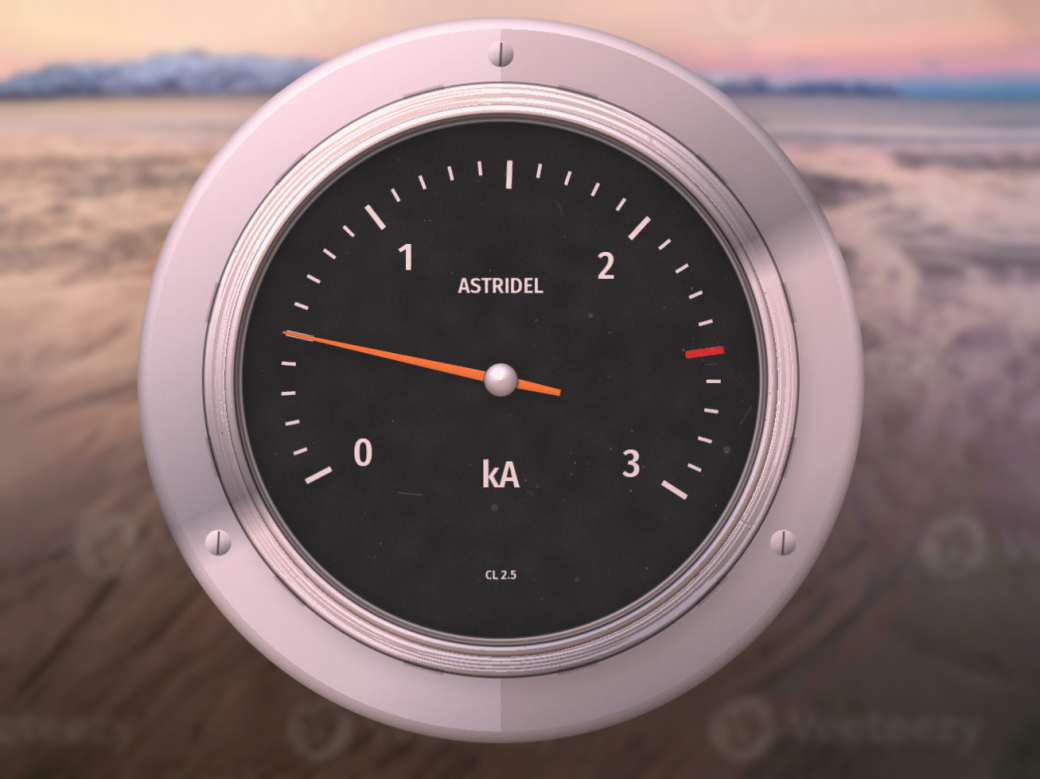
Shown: 0.5
